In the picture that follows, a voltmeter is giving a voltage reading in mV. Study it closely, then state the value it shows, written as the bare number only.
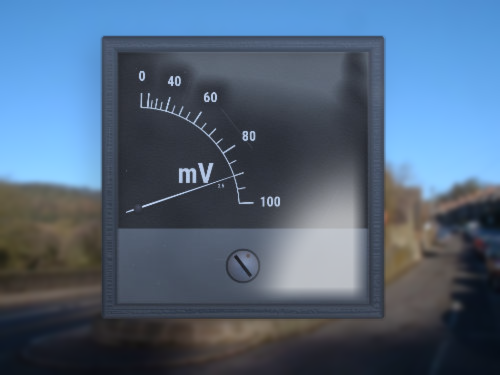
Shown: 90
